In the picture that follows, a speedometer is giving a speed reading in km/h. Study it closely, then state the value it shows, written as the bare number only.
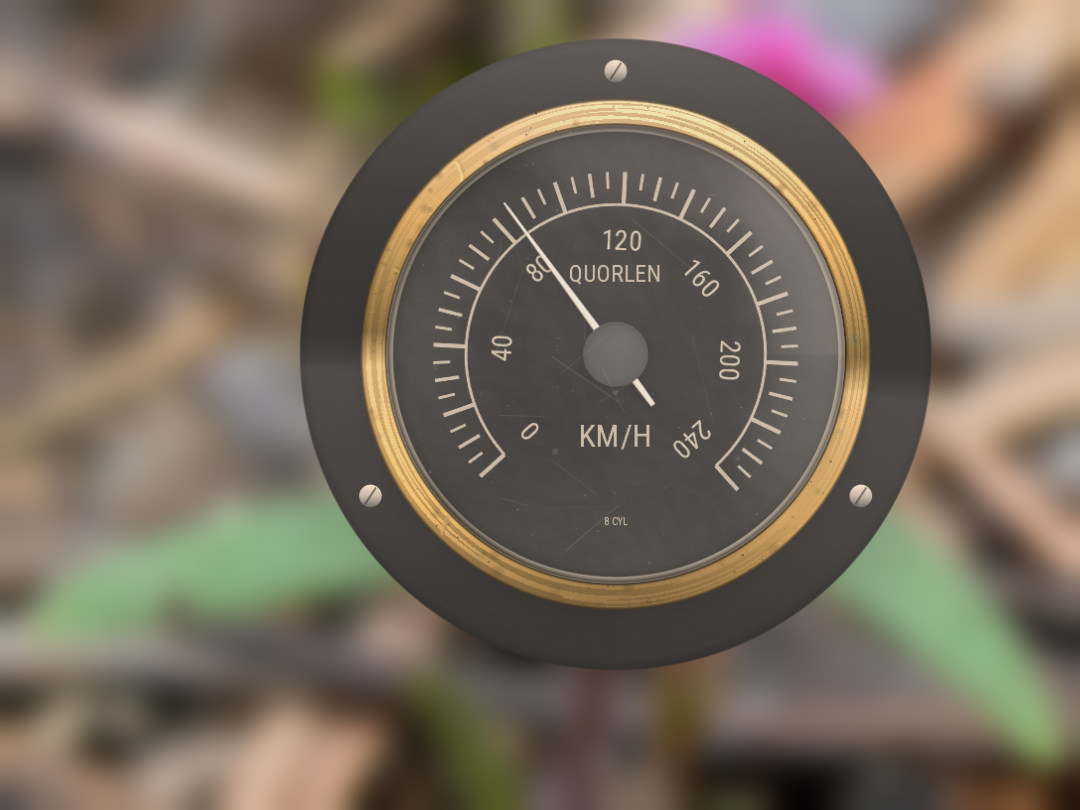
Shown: 85
